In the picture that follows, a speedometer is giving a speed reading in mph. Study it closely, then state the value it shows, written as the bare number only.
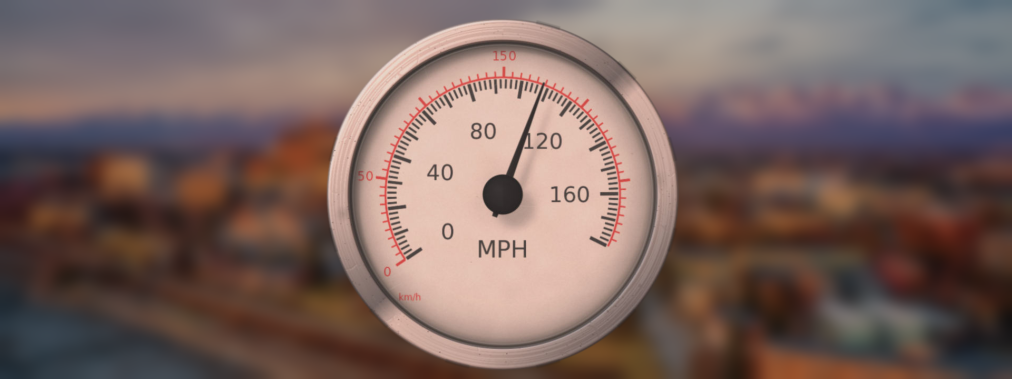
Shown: 108
